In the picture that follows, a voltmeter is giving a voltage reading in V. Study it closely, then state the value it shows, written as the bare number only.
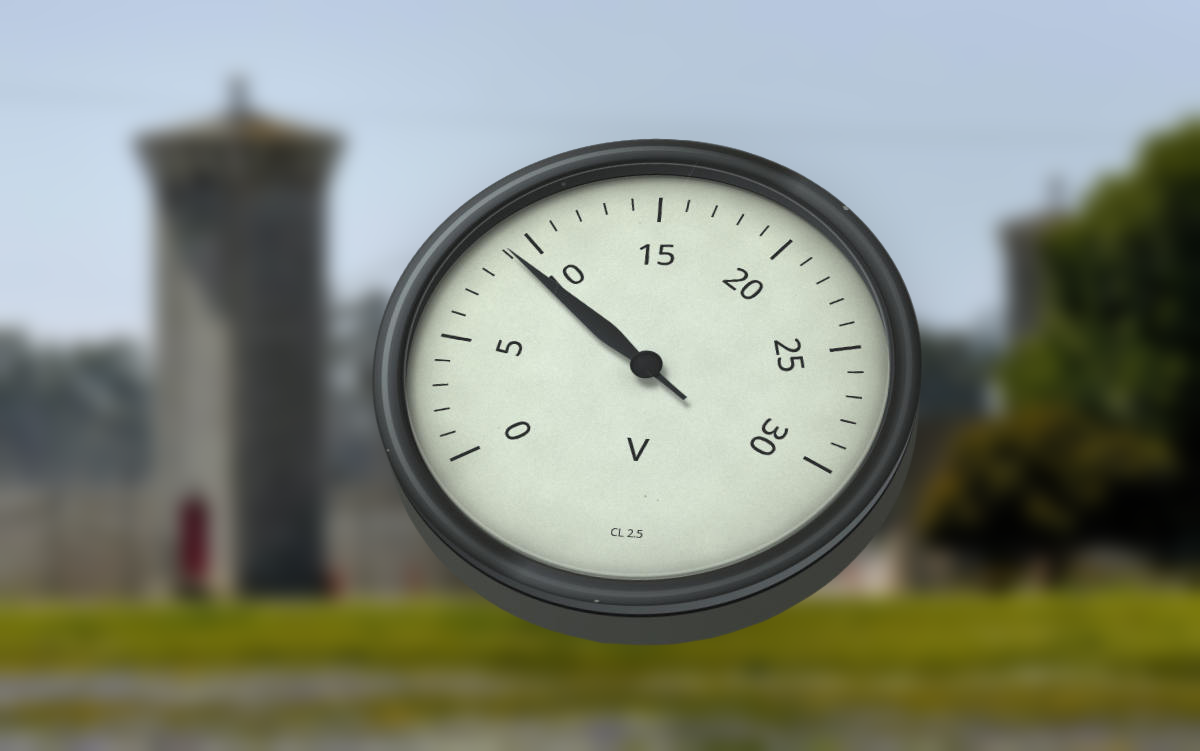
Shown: 9
